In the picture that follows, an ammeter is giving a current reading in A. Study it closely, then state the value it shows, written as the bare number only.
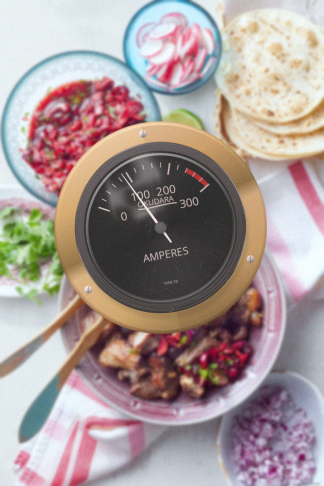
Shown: 90
